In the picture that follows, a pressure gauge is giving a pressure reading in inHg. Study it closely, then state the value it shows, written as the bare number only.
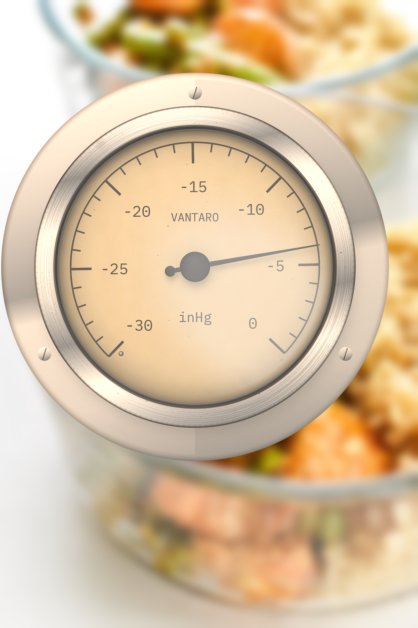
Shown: -6
